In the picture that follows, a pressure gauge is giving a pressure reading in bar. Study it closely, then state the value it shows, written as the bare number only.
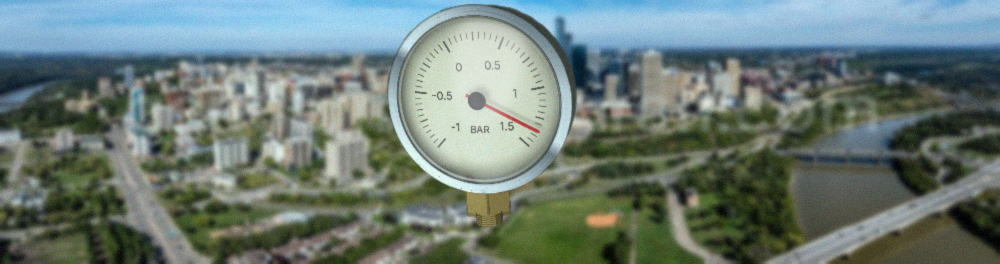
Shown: 1.35
